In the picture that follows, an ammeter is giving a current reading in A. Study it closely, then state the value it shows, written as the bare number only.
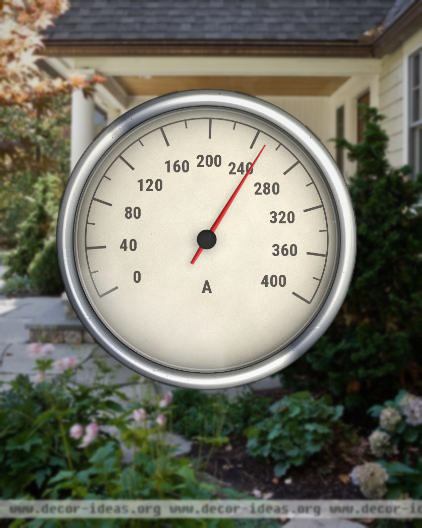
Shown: 250
